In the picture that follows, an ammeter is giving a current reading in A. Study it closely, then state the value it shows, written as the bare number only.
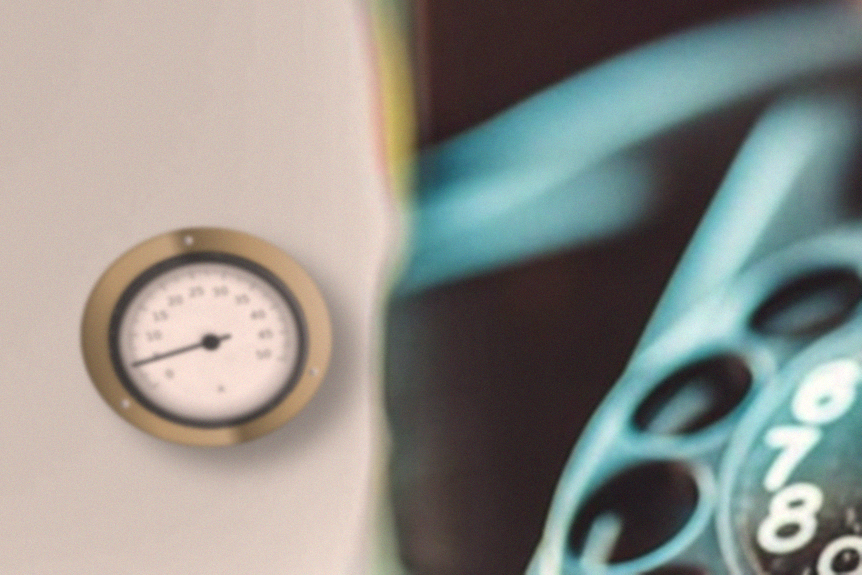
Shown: 5
